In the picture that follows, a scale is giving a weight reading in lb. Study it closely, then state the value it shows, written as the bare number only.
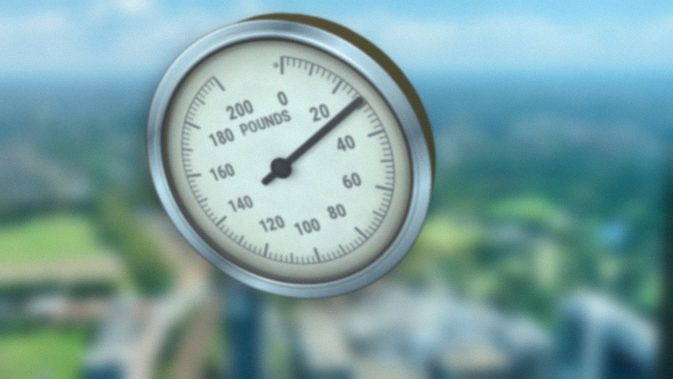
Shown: 28
